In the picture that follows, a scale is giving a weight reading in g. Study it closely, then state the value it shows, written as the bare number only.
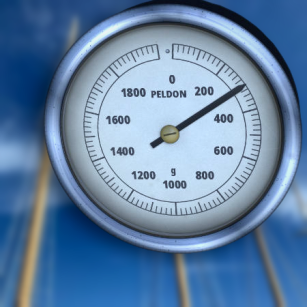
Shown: 300
